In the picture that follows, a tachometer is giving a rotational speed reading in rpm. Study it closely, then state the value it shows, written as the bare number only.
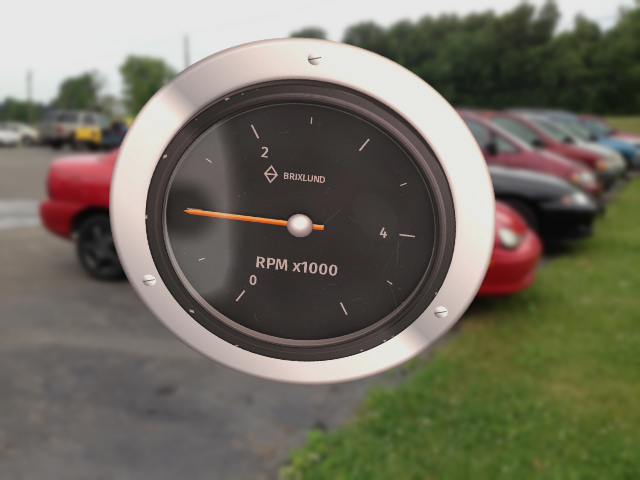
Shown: 1000
